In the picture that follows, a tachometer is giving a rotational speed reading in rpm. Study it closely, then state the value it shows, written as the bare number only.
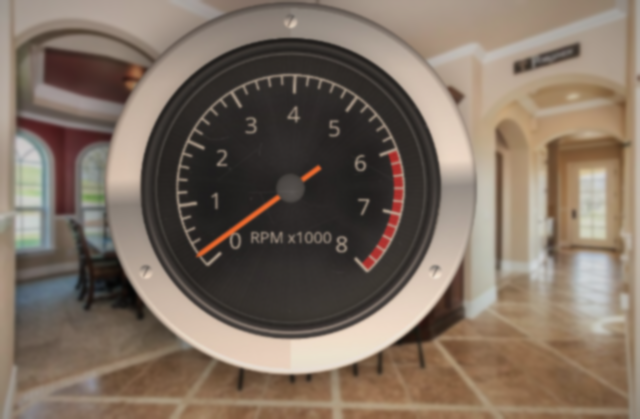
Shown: 200
